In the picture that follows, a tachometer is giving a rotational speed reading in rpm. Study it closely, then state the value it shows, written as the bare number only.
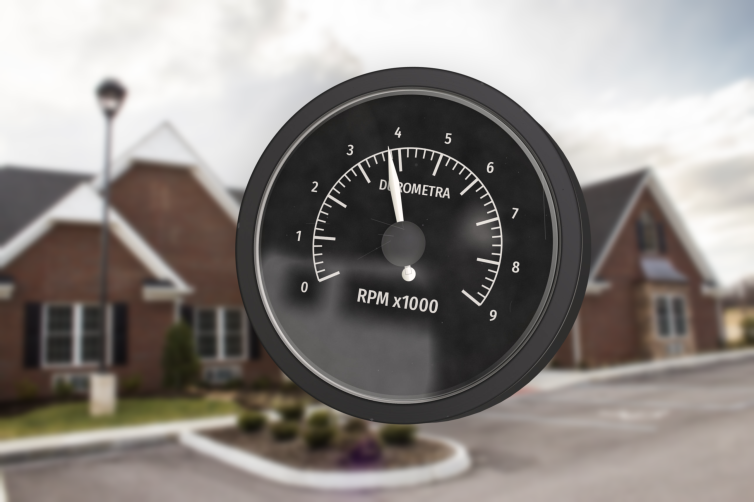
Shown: 3800
